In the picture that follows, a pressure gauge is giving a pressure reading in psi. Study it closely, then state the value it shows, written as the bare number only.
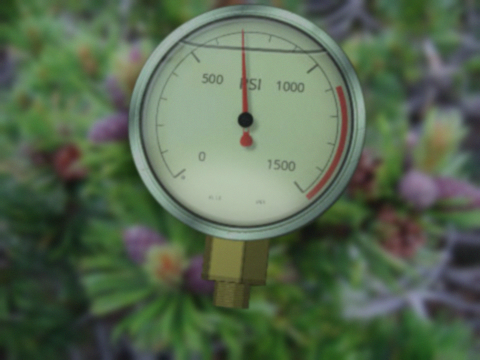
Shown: 700
